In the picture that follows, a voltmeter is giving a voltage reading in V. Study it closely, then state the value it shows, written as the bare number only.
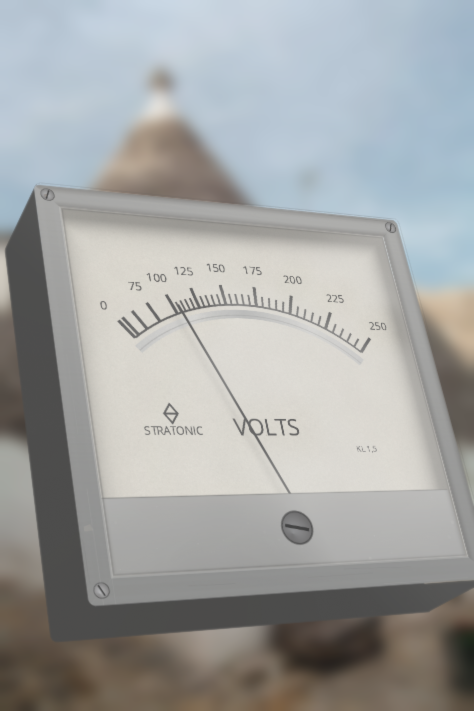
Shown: 100
